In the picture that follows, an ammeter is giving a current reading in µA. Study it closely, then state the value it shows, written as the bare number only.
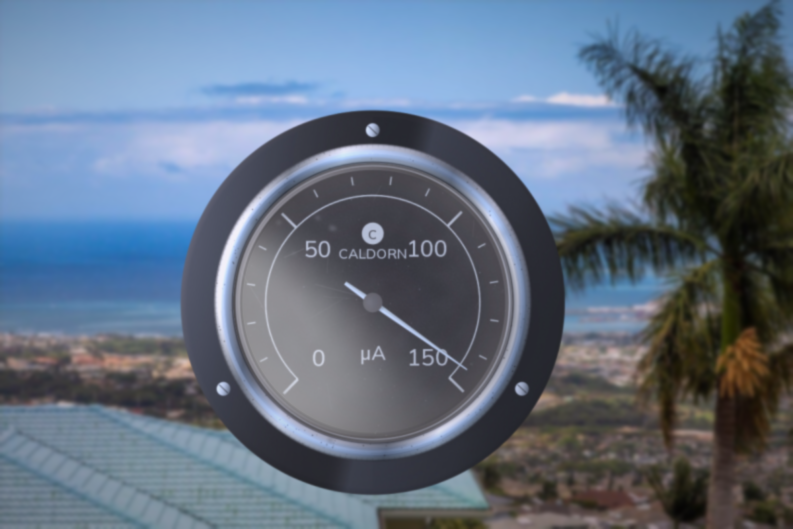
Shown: 145
